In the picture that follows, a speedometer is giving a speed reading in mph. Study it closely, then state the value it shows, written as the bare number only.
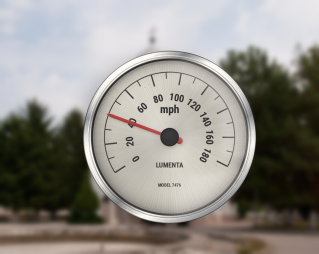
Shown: 40
